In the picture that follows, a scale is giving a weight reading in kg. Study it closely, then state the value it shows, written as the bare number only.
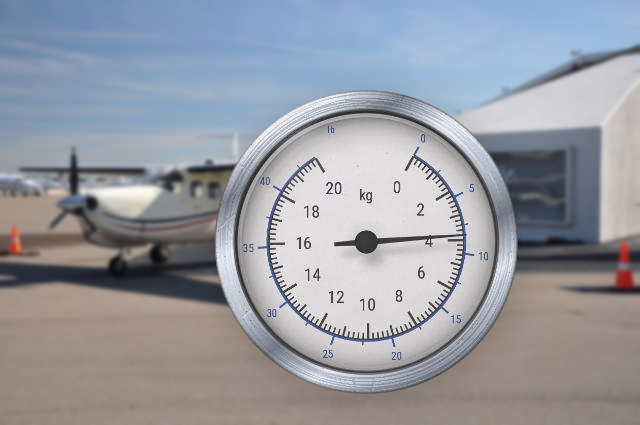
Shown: 3.8
